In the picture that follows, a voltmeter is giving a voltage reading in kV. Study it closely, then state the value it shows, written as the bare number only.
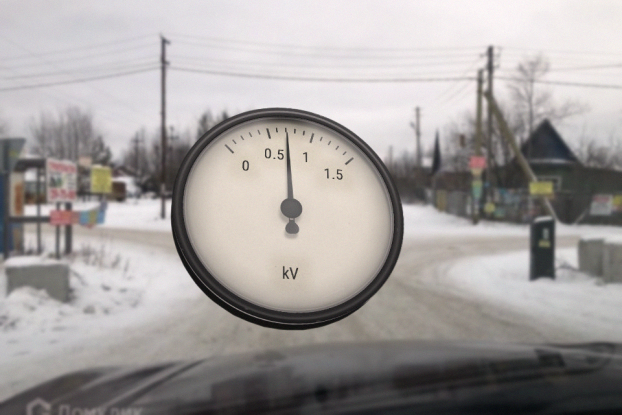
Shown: 0.7
